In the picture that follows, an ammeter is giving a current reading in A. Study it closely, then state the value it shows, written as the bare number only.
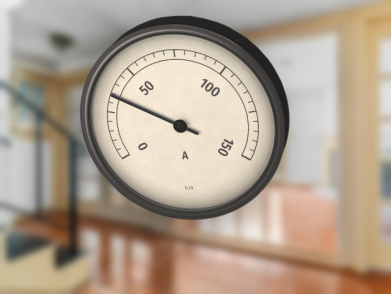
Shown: 35
